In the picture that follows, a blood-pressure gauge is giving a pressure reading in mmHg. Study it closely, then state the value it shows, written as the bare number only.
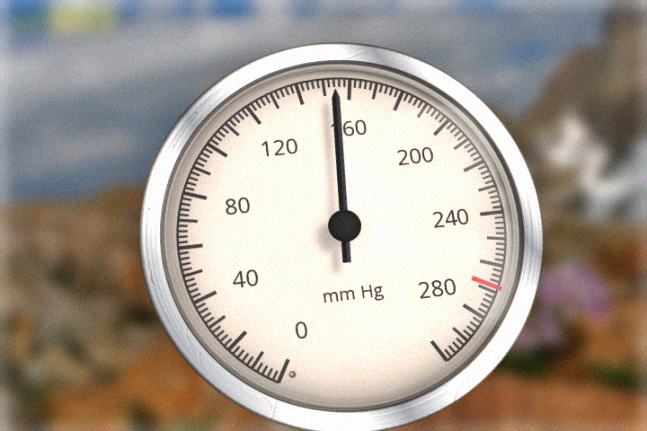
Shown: 154
